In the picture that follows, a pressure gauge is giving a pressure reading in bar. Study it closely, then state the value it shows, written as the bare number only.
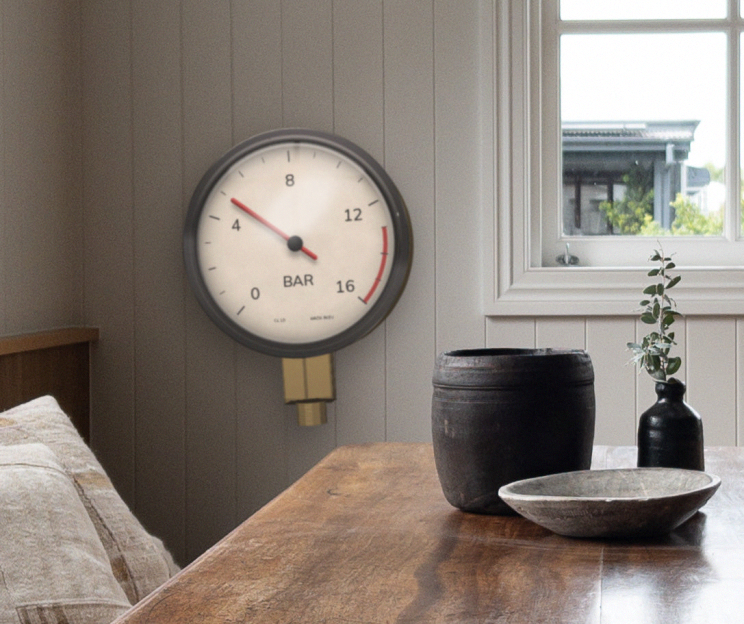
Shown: 5
